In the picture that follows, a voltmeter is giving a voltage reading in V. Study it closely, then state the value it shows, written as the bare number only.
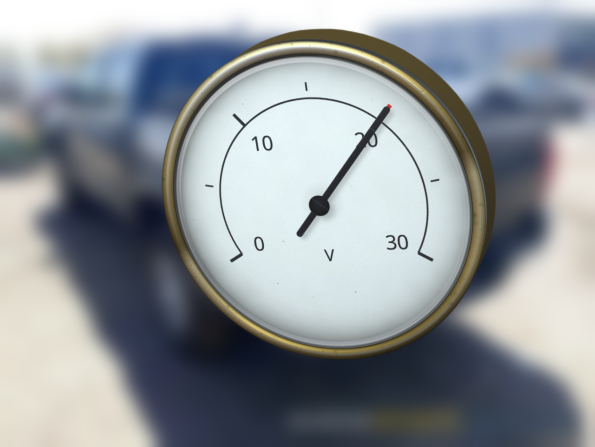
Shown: 20
